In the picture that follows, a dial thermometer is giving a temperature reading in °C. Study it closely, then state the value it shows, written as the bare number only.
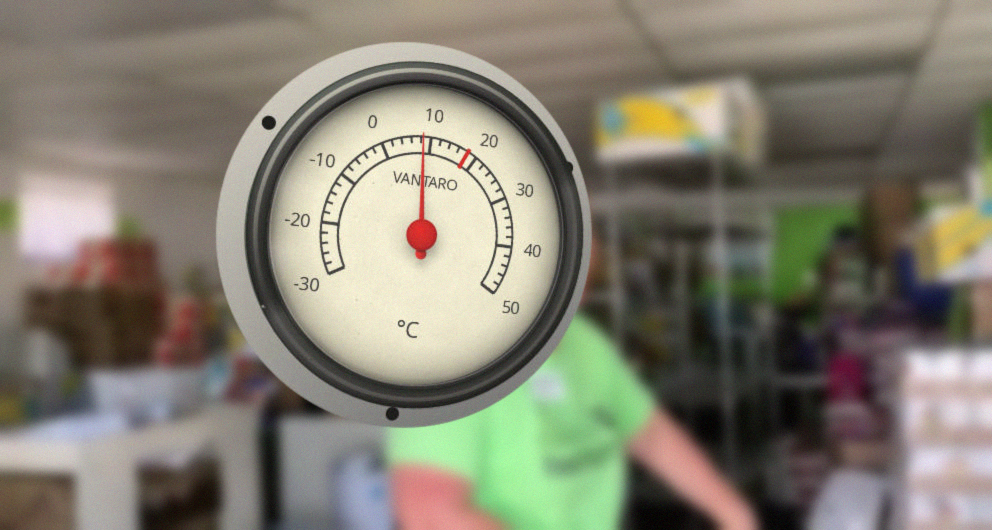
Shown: 8
